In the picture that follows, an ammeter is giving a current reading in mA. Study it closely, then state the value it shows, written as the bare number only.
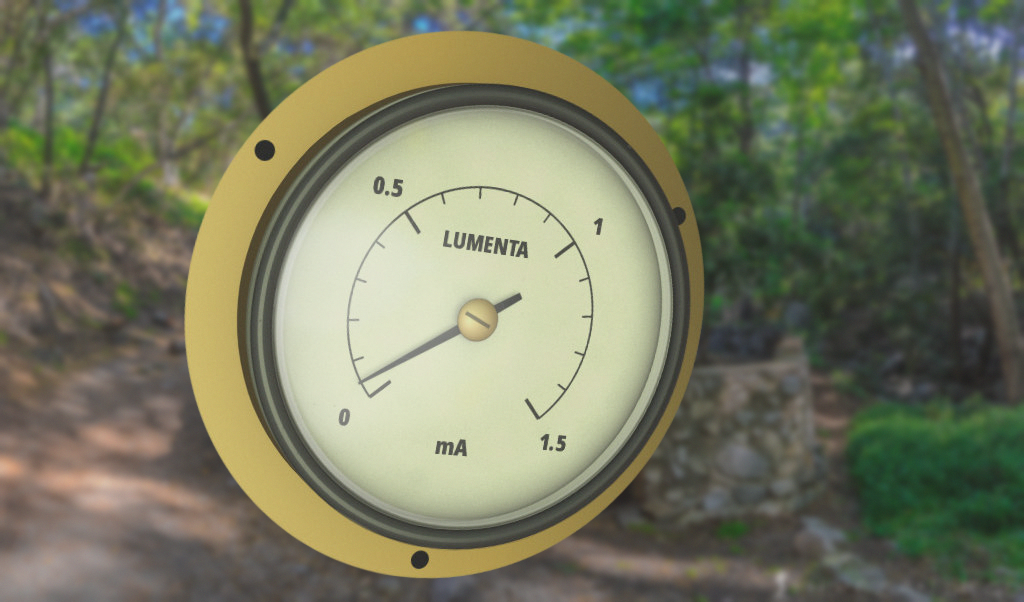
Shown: 0.05
